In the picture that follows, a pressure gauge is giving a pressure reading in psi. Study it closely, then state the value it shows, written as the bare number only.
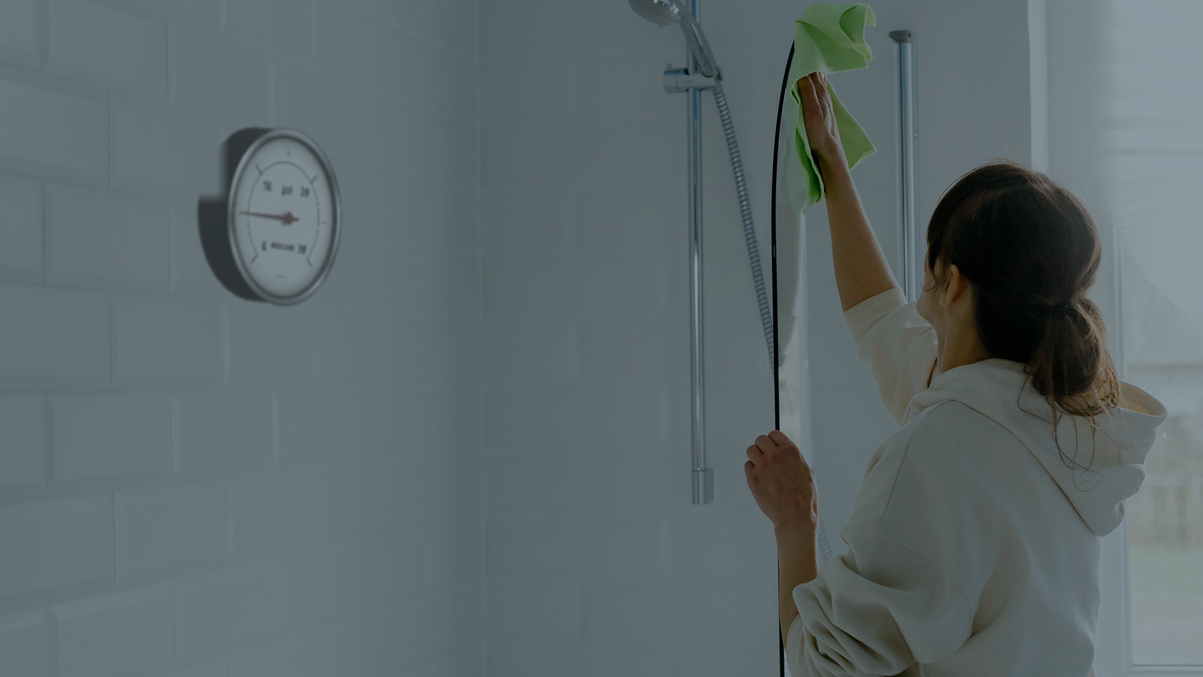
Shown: 5
